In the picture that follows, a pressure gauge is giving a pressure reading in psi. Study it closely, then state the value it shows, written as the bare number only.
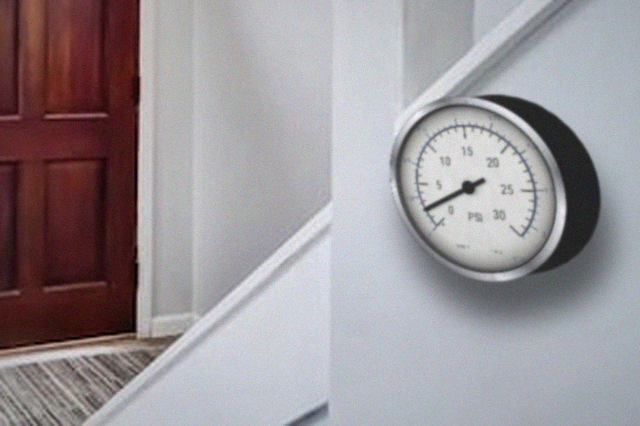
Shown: 2
